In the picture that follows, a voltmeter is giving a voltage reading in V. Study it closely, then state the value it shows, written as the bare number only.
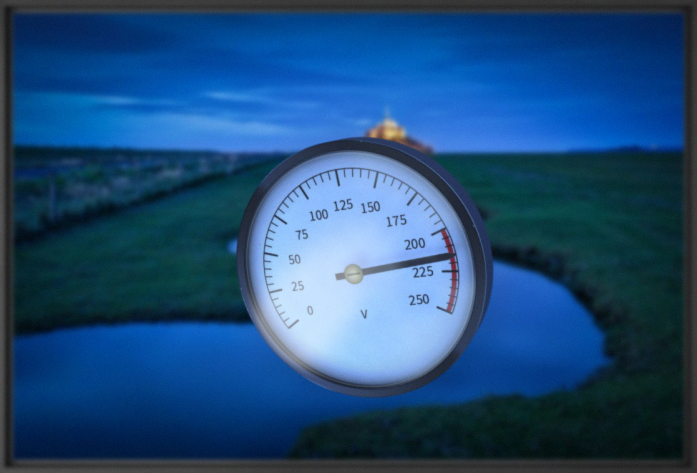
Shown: 215
